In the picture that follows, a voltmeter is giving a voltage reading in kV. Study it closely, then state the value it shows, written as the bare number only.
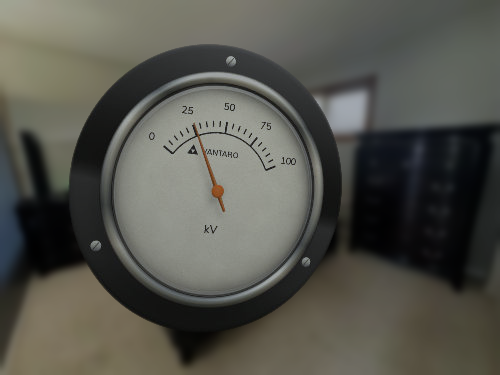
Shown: 25
